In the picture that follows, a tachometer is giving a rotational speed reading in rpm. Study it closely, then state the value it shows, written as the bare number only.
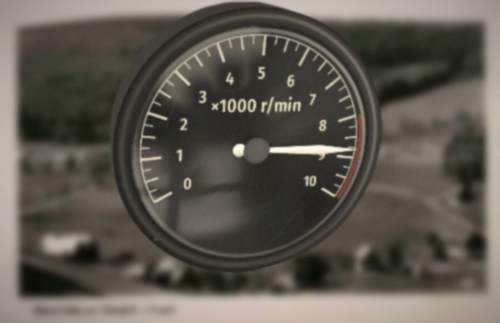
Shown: 8750
